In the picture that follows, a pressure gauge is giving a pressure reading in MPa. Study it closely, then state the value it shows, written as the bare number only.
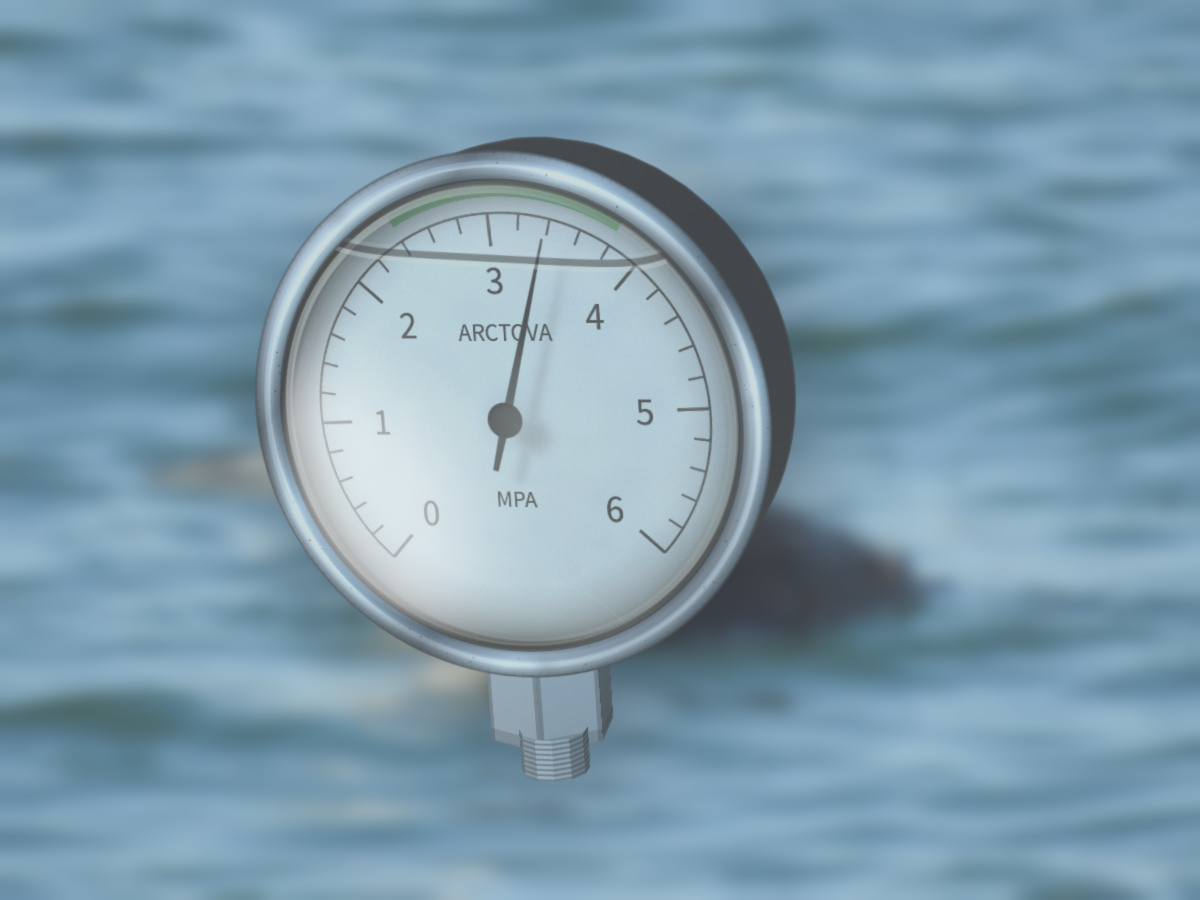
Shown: 3.4
